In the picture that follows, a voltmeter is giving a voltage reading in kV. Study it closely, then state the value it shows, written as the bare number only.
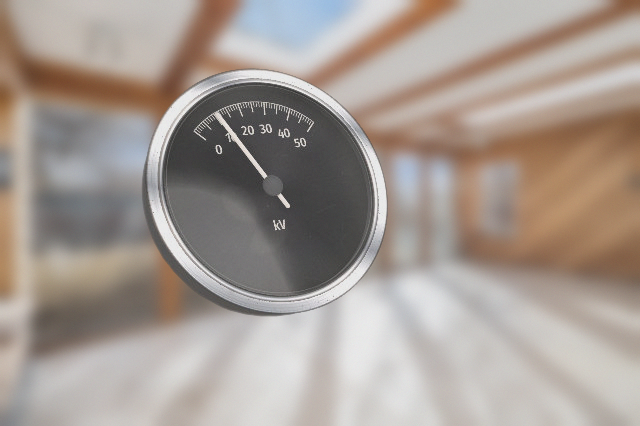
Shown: 10
